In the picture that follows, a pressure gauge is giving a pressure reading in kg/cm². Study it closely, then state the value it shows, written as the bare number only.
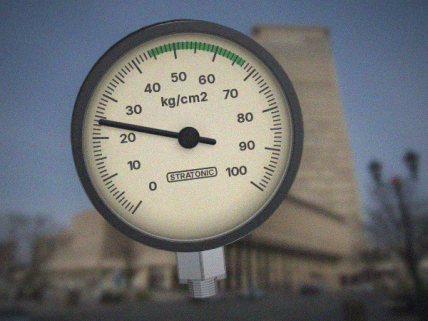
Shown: 24
